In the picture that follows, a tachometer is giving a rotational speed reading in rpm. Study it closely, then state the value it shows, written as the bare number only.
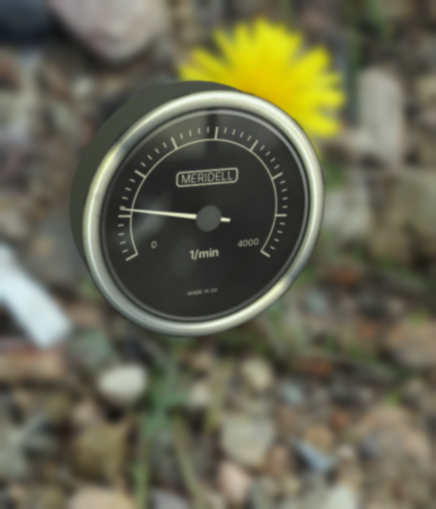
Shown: 600
